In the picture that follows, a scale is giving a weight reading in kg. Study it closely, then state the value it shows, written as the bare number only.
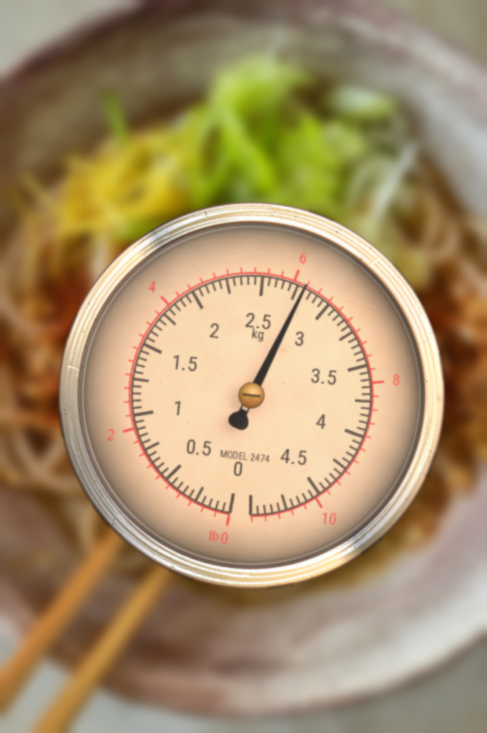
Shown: 2.8
